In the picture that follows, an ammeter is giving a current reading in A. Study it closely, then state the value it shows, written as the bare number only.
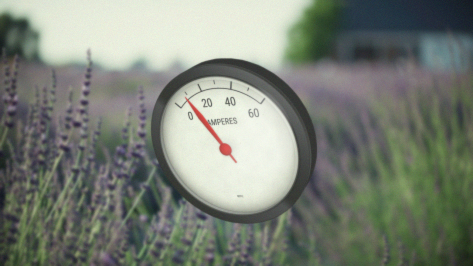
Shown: 10
